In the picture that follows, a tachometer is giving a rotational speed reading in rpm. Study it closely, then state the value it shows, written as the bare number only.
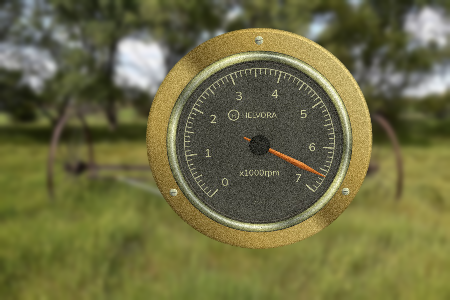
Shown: 6600
